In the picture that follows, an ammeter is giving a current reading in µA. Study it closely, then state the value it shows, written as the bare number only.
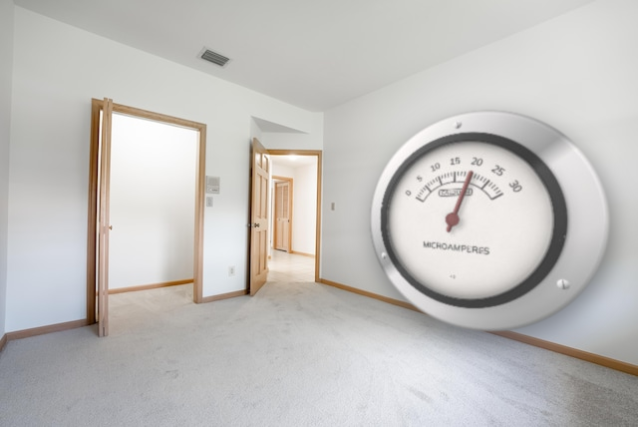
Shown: 20
